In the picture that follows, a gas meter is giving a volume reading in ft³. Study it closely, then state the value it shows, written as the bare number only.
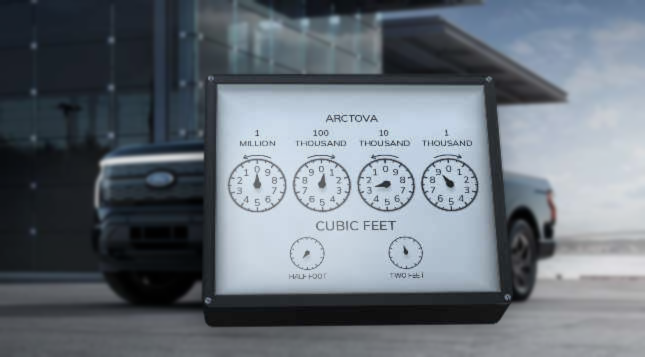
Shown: 2900
